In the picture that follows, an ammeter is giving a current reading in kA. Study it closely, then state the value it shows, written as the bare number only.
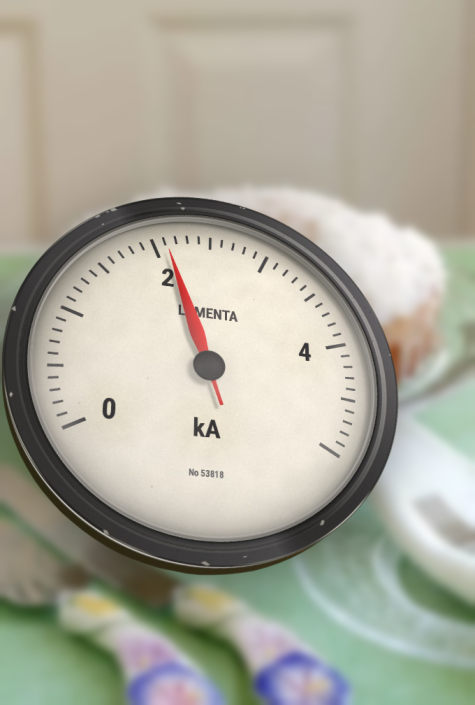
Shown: 2.1
